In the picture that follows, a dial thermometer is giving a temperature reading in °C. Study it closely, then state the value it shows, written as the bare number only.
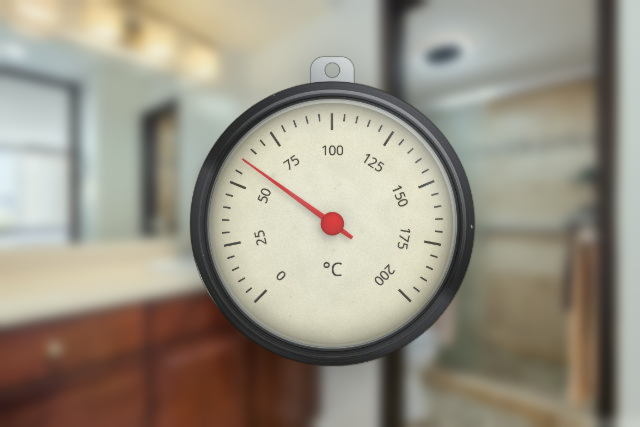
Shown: 60
